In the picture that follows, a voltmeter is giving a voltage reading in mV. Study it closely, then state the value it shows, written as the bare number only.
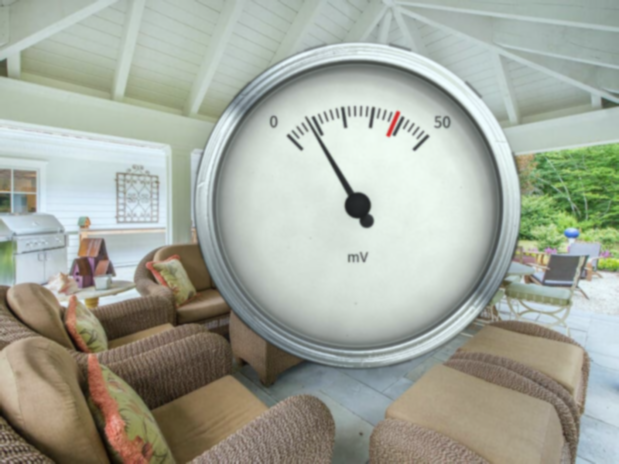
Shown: 8
